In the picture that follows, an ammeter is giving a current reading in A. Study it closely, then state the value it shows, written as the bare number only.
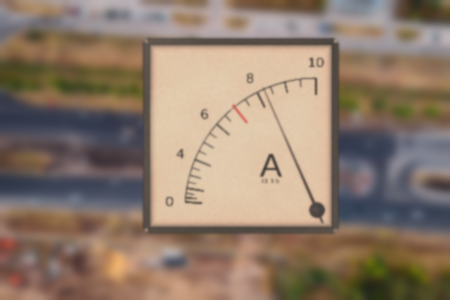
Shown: 8.25
